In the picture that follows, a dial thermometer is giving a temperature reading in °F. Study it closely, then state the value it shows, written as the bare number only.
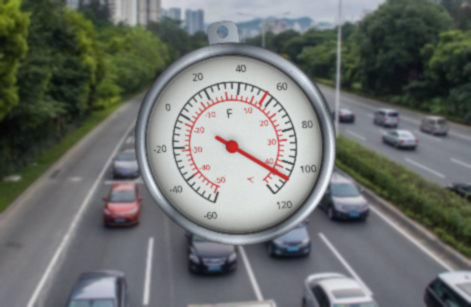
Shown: 108
